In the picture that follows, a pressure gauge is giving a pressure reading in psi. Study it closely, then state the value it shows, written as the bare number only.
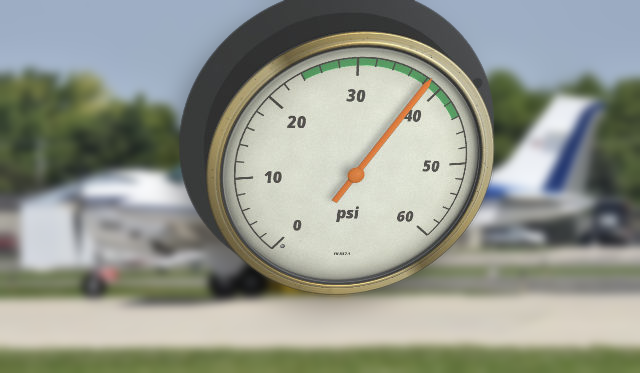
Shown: 38
